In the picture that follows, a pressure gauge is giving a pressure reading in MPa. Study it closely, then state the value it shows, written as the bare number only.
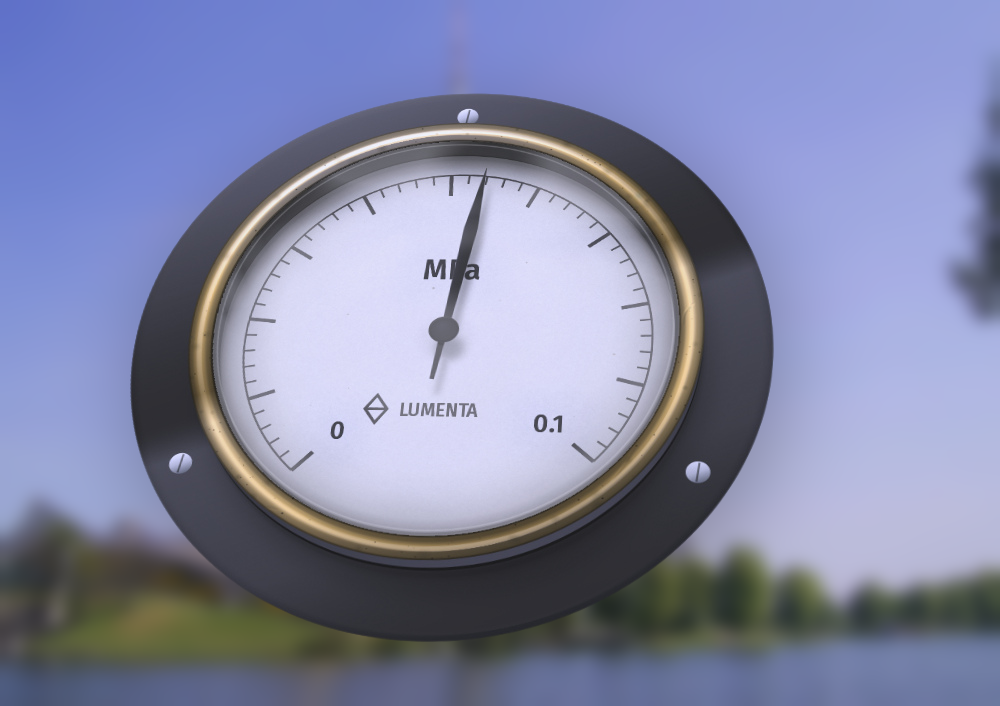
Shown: 0.054
